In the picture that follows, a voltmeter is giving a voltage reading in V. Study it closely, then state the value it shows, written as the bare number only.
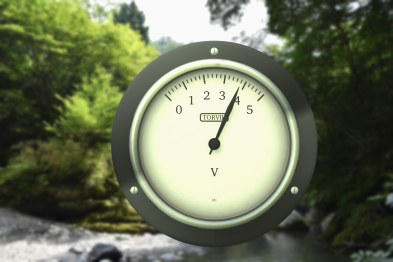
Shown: 3.8
